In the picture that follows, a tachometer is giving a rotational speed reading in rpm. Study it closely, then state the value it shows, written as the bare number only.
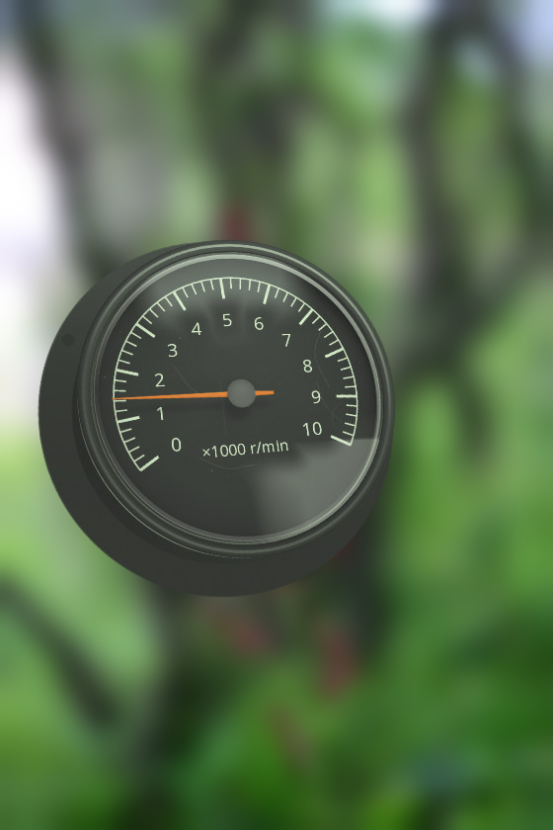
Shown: 1400
